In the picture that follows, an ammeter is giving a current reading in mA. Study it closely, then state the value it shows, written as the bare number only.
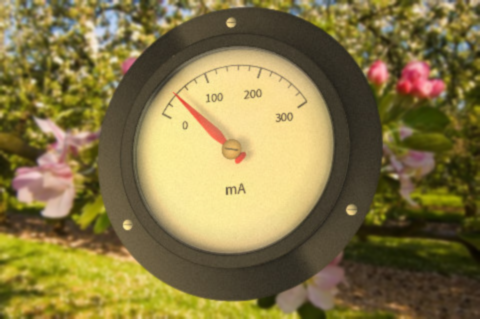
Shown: 40
